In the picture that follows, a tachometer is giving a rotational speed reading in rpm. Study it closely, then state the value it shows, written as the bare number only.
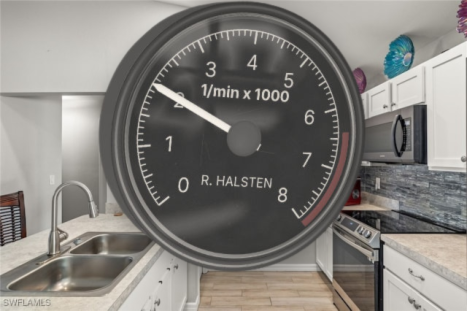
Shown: 2000
